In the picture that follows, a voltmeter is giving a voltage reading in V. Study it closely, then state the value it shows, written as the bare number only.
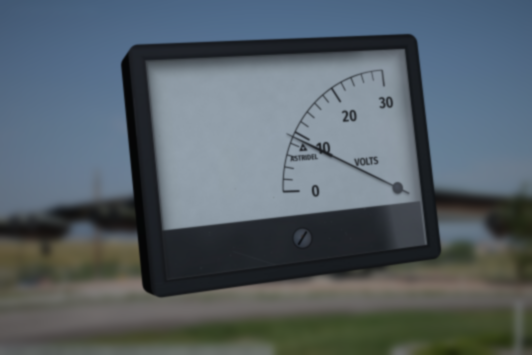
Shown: 9
